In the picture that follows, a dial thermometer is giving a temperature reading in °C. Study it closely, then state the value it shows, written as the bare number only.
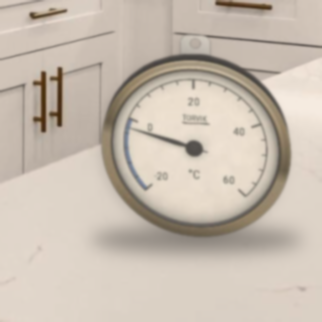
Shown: -2
